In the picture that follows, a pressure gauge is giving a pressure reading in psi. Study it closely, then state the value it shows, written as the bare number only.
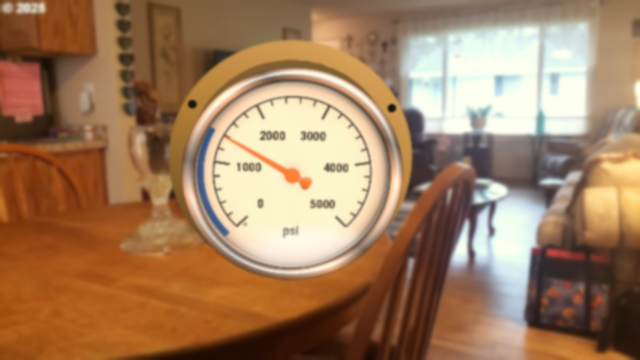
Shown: 1400
